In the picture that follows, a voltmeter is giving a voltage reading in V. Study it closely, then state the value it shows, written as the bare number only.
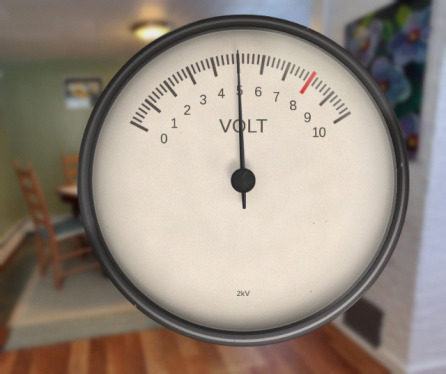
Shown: 5
